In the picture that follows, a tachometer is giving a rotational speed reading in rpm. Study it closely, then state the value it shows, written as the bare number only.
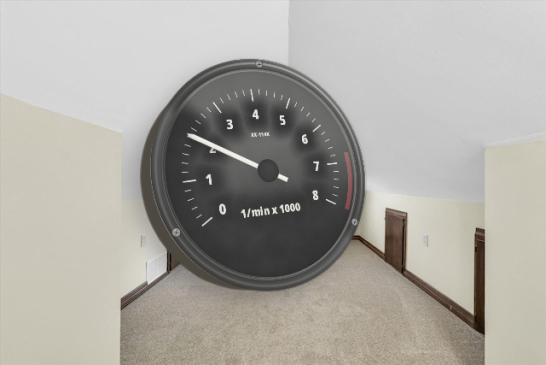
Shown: 2000
